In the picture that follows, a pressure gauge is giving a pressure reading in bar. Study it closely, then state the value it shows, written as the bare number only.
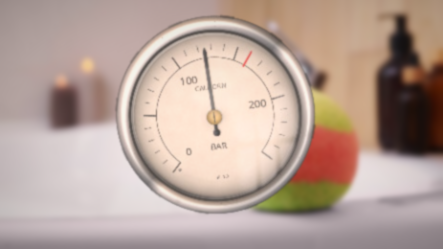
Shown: 125
